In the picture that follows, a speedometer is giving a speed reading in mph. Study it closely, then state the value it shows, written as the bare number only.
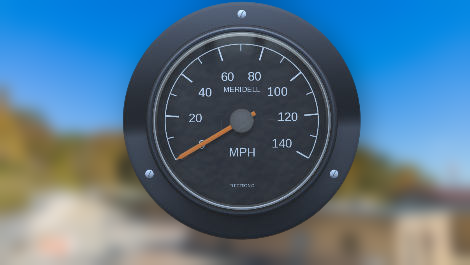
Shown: 0
